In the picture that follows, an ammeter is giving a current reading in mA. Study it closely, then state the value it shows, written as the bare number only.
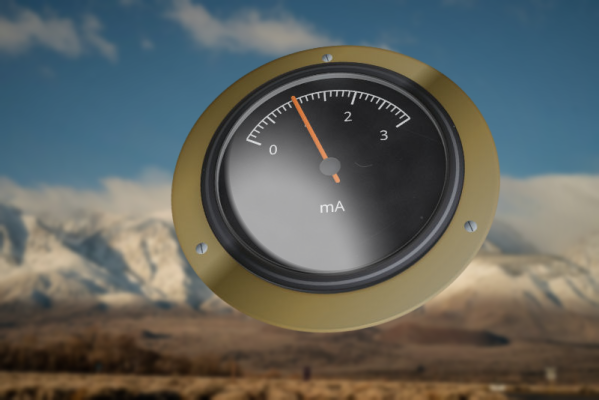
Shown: 1
